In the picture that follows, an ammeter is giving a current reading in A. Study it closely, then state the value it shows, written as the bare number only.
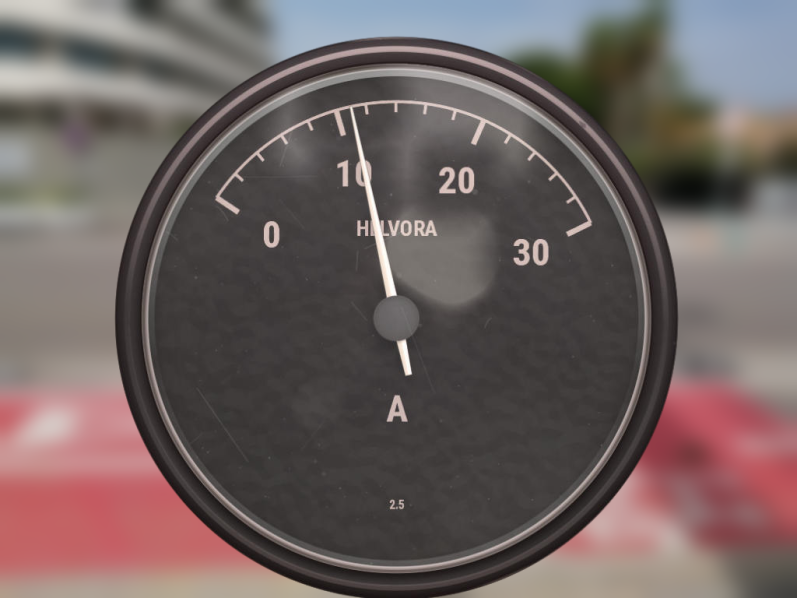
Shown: 11
